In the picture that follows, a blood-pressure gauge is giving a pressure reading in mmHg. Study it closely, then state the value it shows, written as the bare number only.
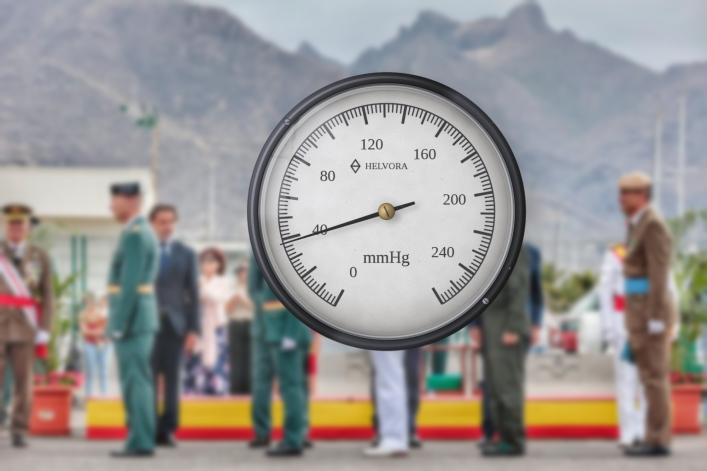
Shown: 38
